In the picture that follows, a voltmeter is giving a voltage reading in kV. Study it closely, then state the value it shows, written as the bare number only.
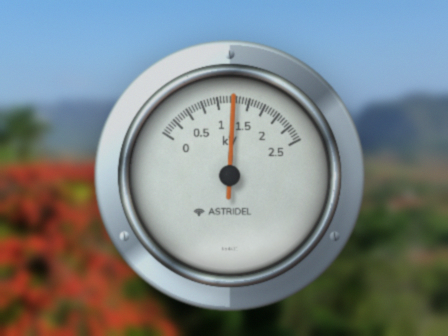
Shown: 1.25
